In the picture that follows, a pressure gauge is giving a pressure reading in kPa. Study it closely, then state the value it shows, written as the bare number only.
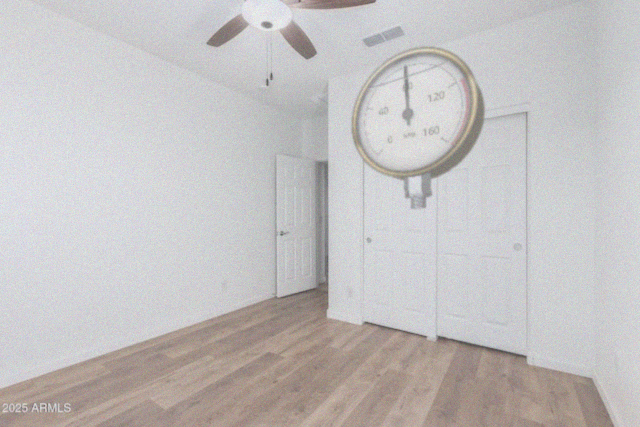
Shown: 80
